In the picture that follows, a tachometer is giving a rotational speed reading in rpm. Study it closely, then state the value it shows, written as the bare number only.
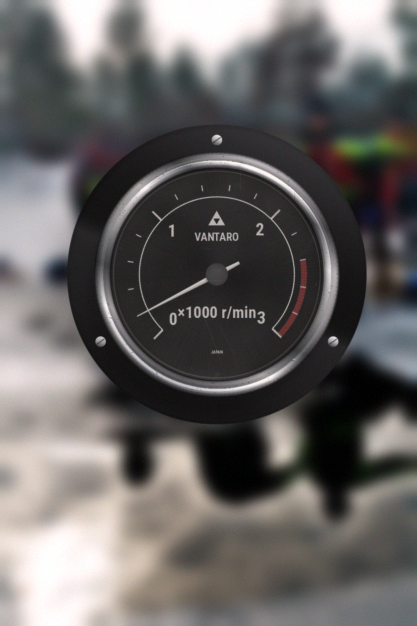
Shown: 200
